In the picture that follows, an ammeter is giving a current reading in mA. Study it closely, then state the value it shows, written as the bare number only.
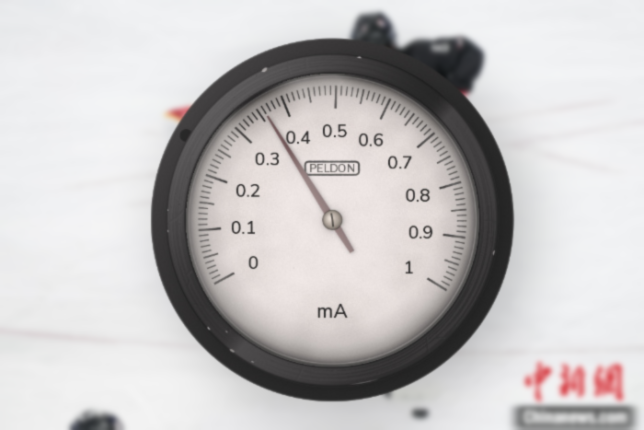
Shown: 0.36
